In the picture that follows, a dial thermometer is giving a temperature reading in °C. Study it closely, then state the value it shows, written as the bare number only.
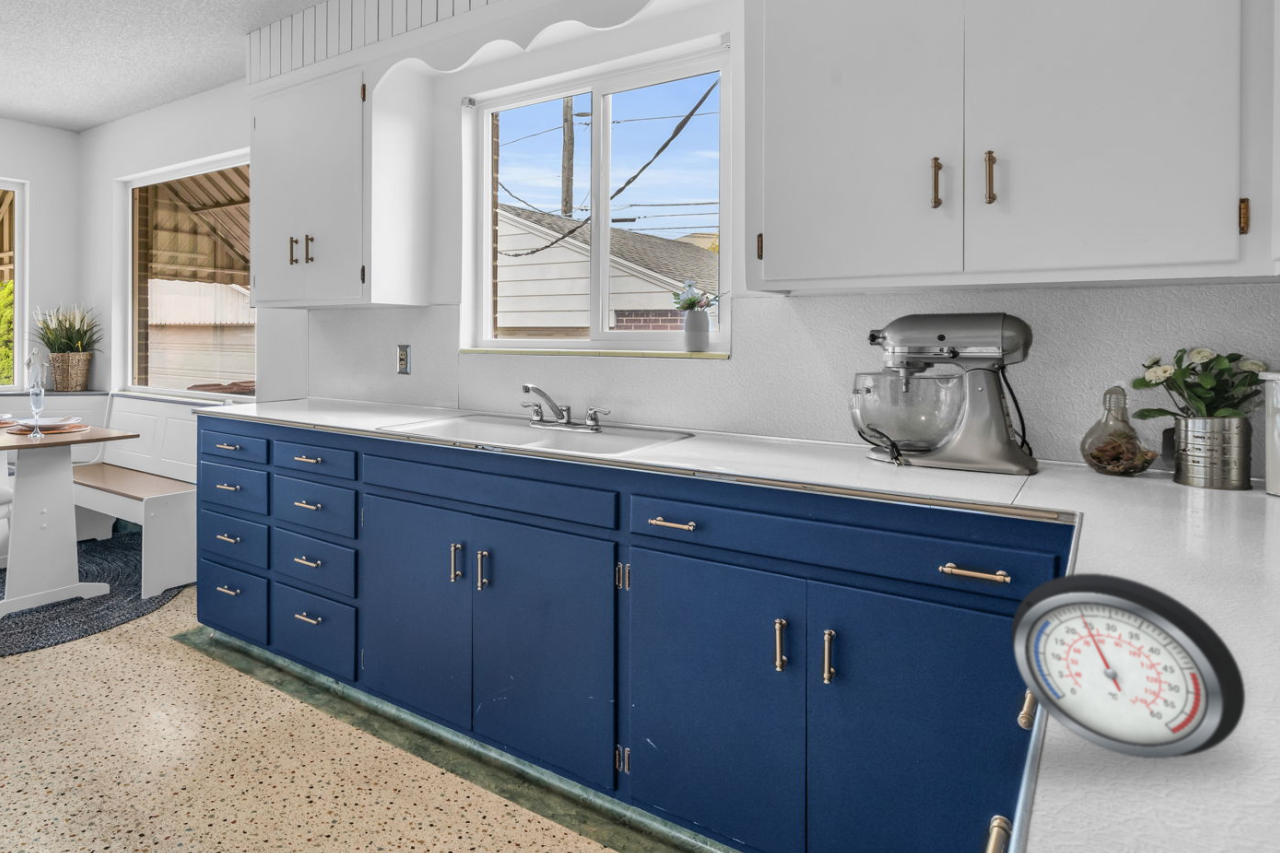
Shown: 25
